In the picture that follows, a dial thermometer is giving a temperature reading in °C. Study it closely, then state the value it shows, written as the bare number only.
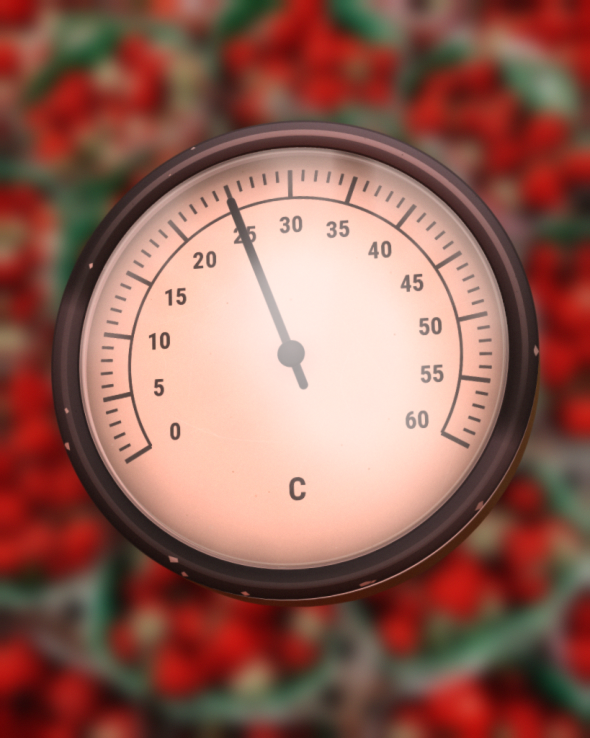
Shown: 25
